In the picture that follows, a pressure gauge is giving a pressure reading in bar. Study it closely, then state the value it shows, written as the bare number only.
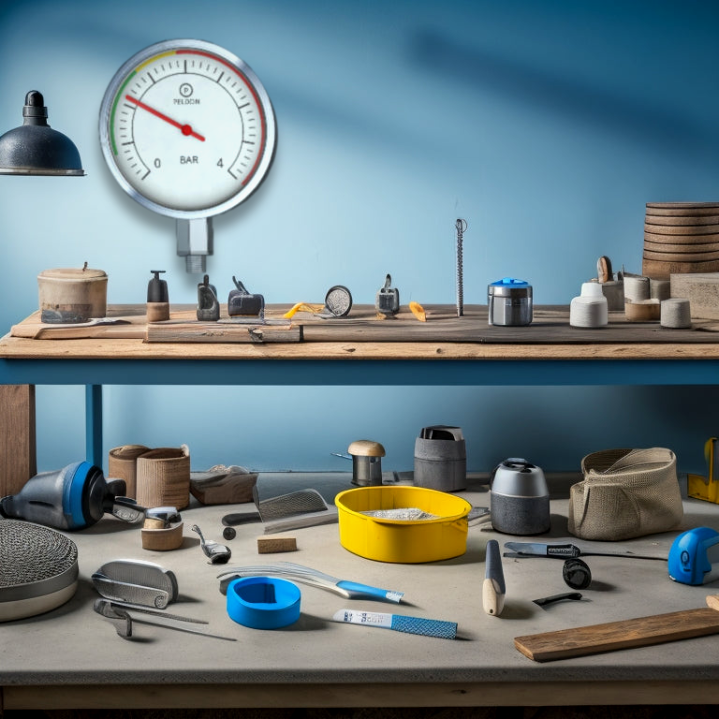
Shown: 1.1
